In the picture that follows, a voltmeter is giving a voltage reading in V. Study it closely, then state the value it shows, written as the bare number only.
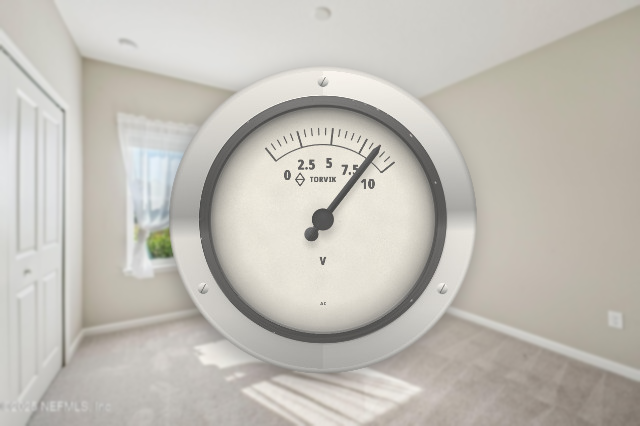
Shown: 8.5
